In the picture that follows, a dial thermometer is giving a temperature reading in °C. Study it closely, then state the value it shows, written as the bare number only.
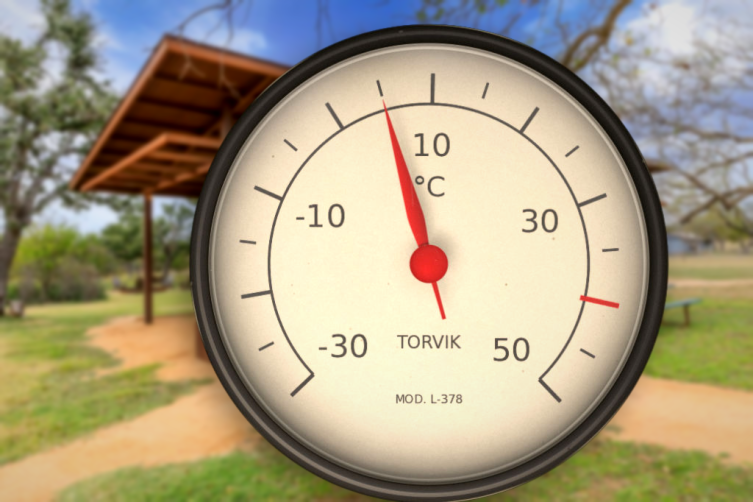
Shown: 5
